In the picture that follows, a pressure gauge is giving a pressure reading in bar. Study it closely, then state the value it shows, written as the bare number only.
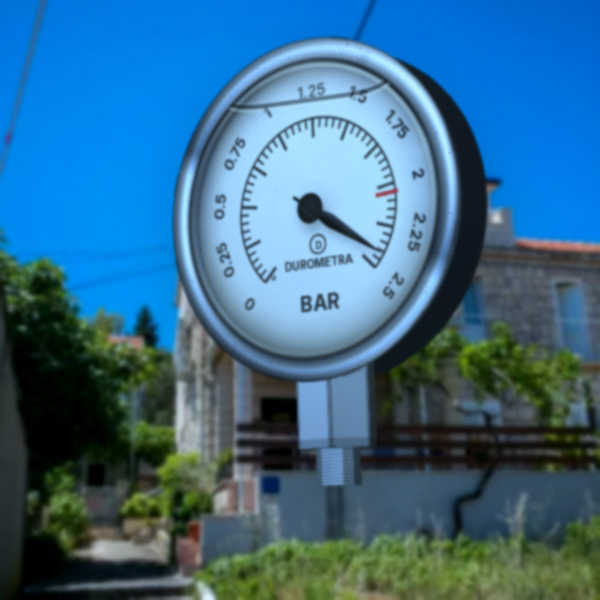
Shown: 2.4
